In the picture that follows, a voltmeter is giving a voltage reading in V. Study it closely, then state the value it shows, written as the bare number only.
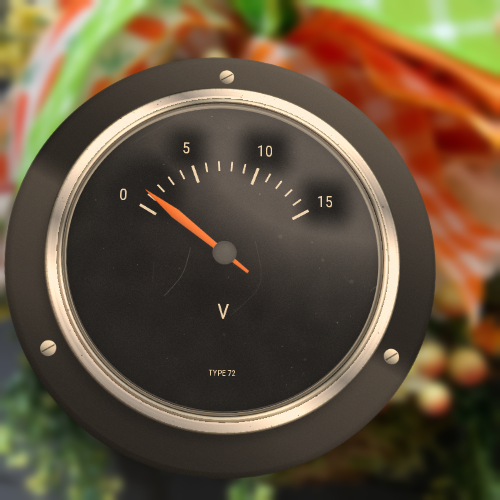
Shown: 1
